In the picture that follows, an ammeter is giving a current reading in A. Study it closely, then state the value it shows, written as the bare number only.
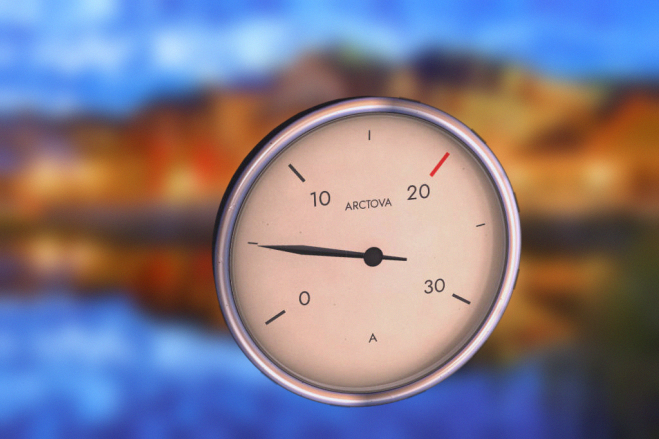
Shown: 5
